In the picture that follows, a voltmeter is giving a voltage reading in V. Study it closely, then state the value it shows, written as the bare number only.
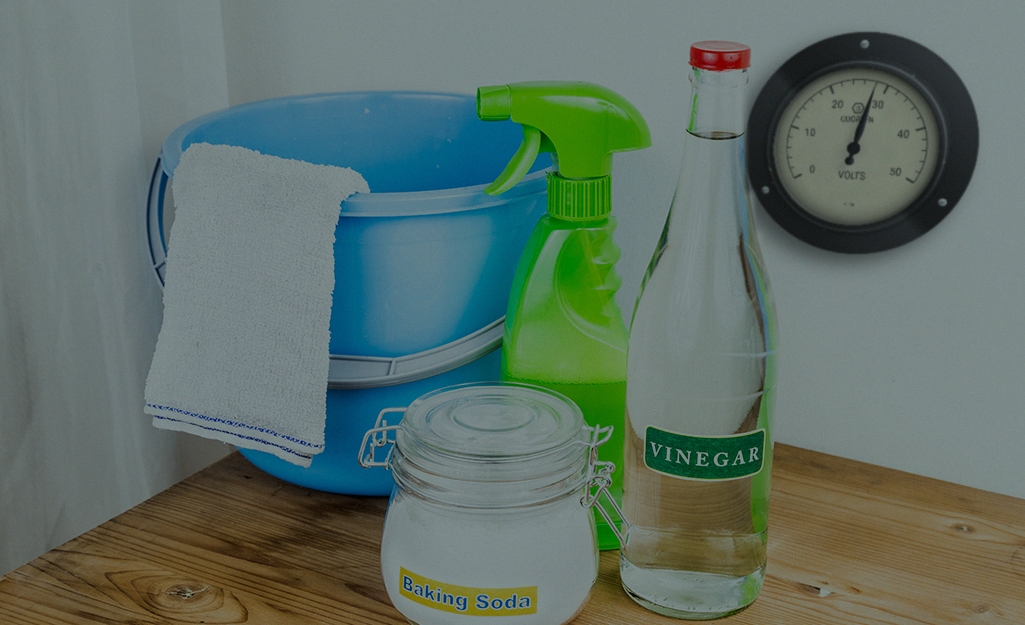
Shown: 28
